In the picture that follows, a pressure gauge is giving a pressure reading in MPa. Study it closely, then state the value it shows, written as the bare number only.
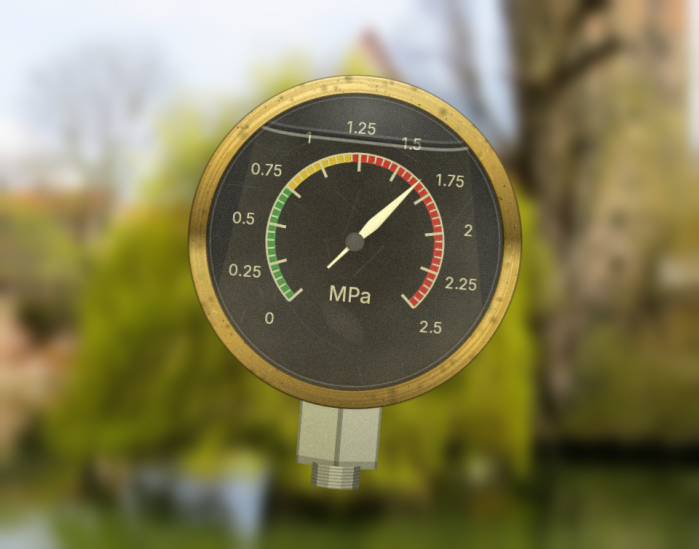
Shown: 1.65
